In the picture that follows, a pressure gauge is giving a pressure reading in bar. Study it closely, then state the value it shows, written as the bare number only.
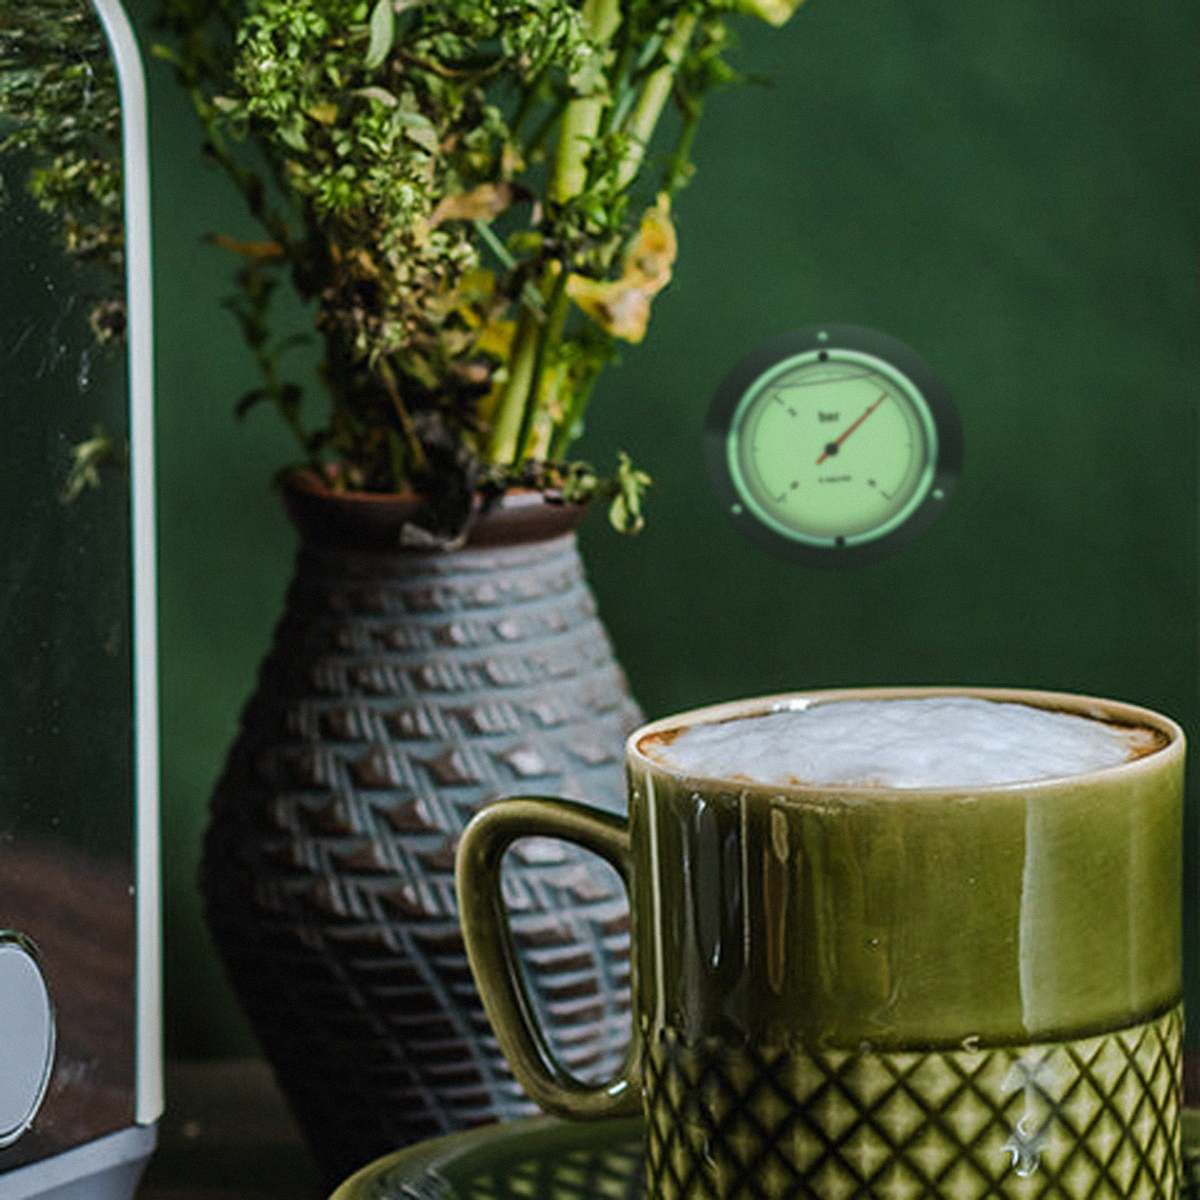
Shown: 4
